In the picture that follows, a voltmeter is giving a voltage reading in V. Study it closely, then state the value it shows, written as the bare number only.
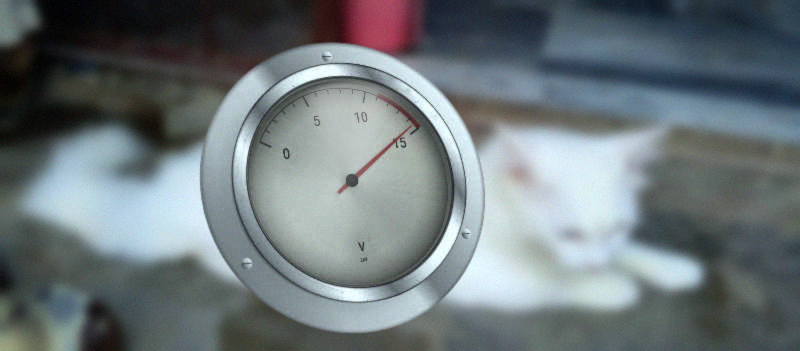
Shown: 14.5
